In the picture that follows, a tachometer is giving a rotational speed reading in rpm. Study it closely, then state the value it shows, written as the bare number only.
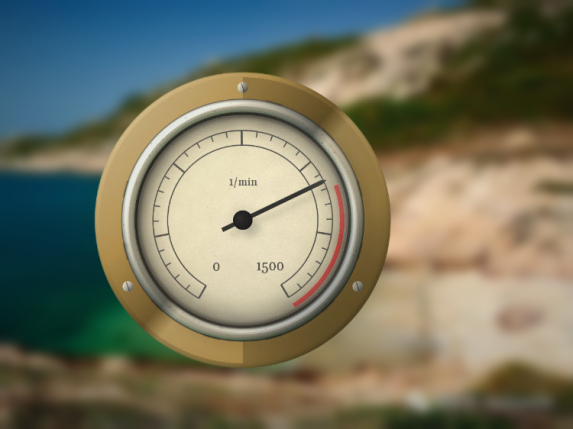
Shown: 1075
